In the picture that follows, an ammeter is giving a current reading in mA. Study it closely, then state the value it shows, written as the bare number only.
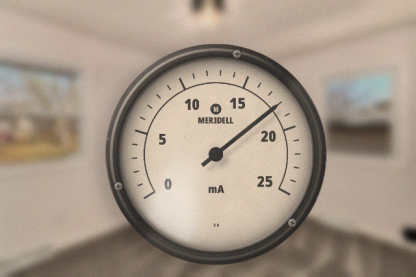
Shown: 18
